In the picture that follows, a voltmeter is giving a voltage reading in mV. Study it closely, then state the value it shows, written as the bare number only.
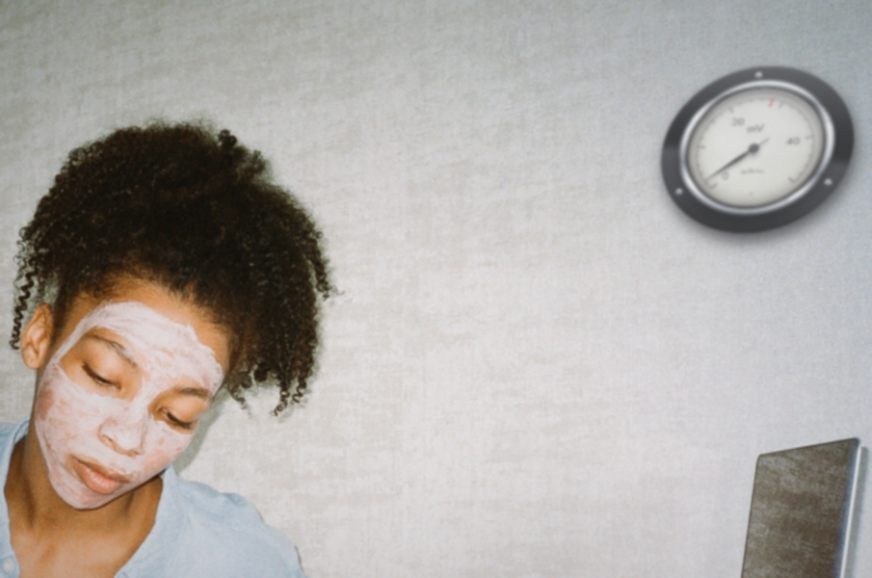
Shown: 2
